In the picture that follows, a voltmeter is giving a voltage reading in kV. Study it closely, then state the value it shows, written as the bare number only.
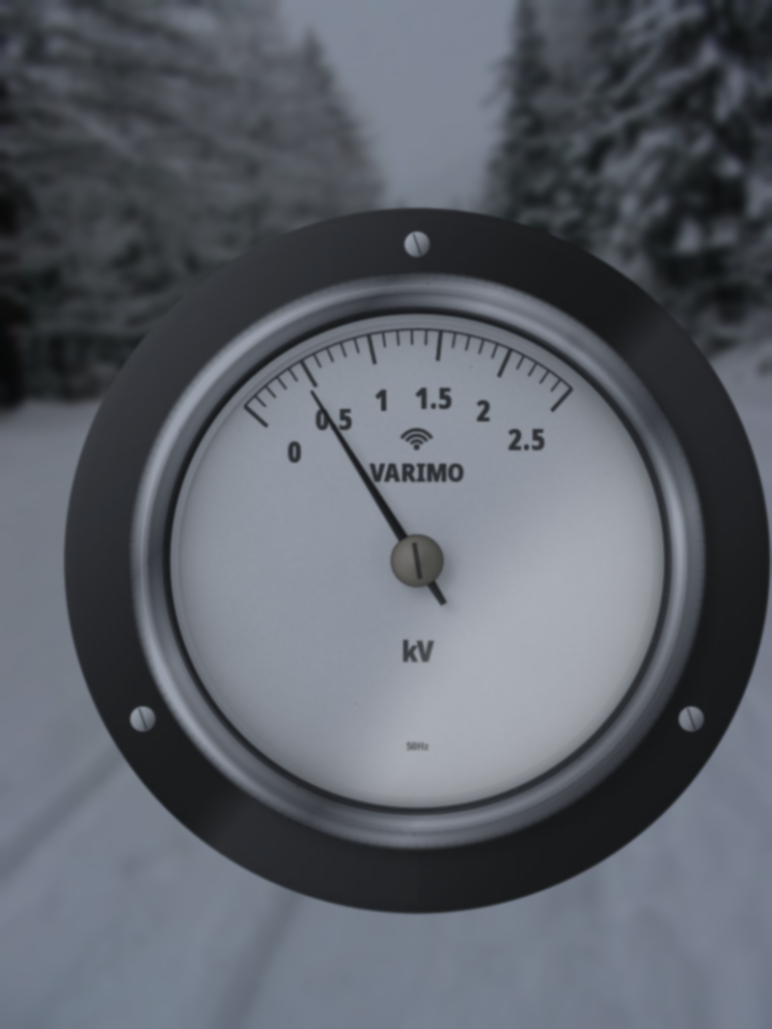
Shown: 0.45
